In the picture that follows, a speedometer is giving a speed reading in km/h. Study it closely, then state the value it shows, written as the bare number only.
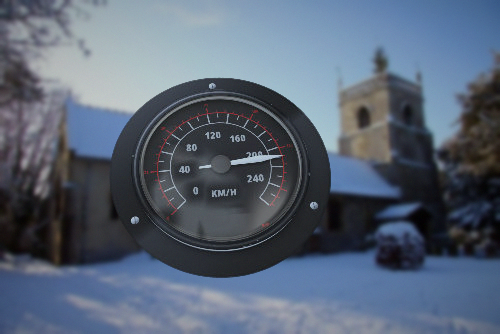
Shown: 210
